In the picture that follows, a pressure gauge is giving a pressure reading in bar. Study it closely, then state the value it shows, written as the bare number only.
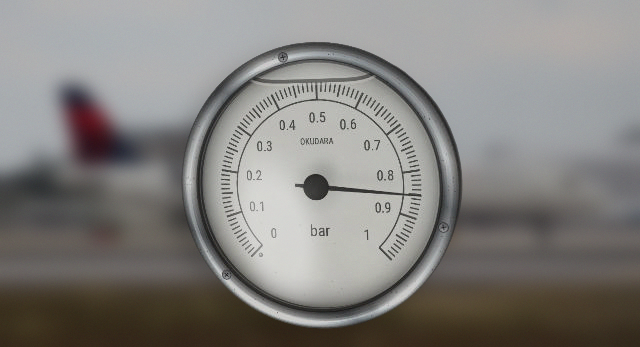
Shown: 0.85
